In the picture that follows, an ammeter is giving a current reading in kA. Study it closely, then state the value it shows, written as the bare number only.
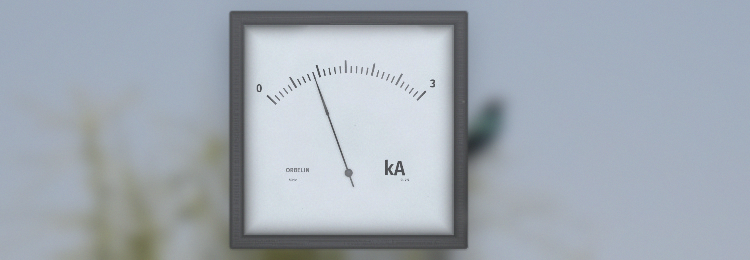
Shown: 0.9
